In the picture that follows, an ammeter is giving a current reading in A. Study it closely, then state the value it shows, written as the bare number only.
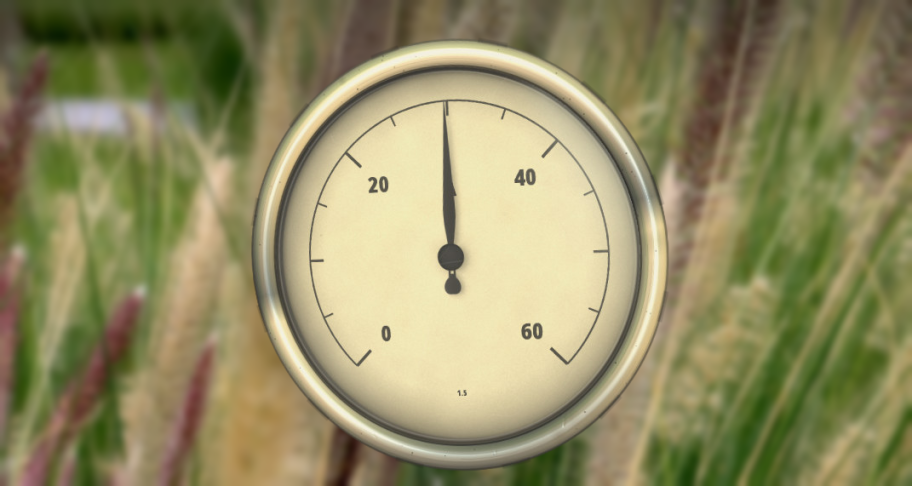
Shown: 30
